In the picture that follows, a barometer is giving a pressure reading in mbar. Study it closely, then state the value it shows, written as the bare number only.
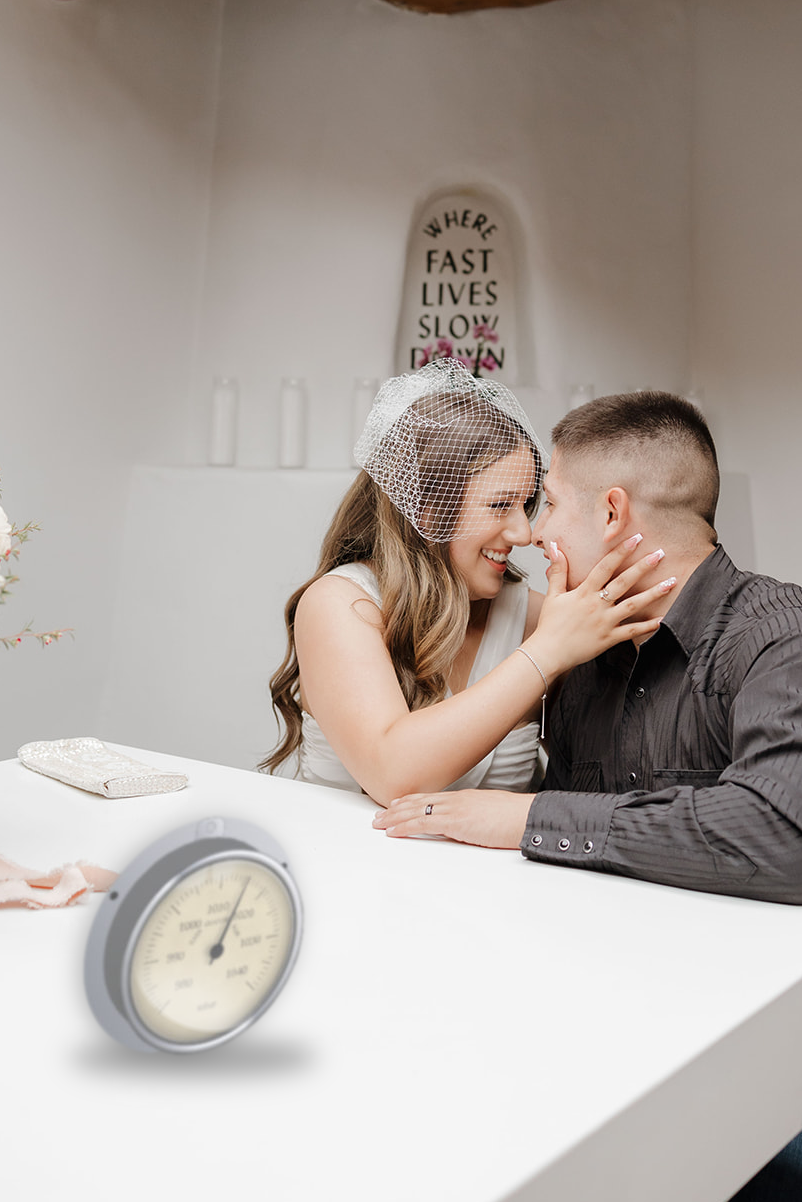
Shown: 1015
